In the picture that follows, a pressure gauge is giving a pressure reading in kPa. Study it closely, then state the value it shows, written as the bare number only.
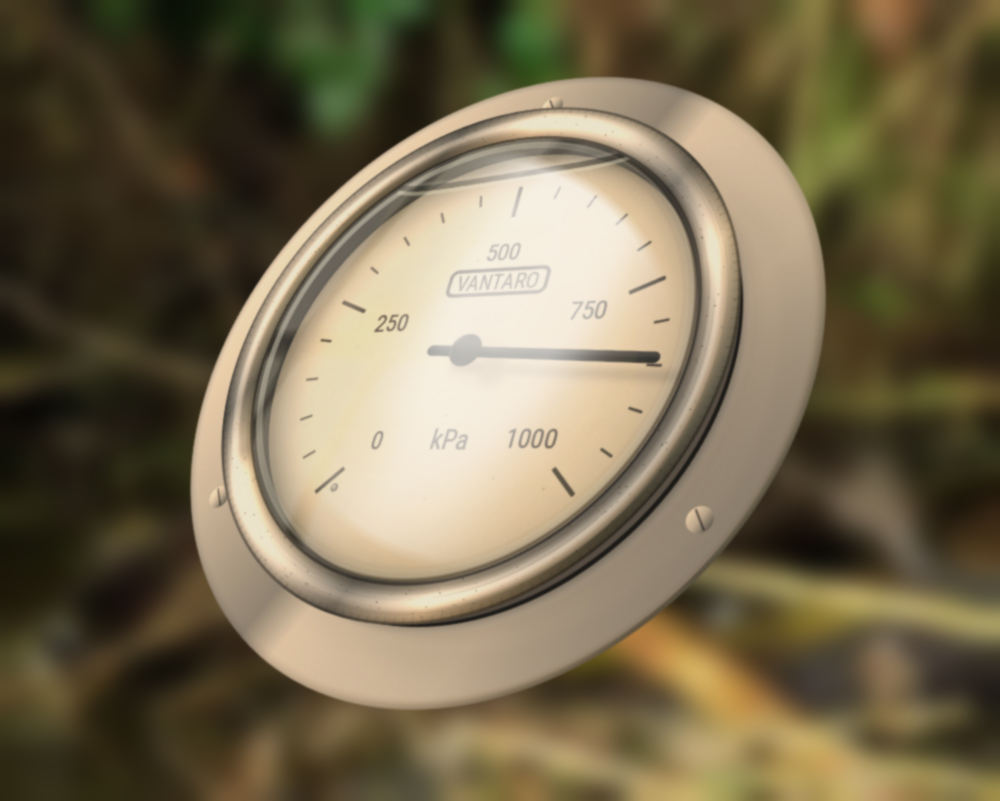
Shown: 850
